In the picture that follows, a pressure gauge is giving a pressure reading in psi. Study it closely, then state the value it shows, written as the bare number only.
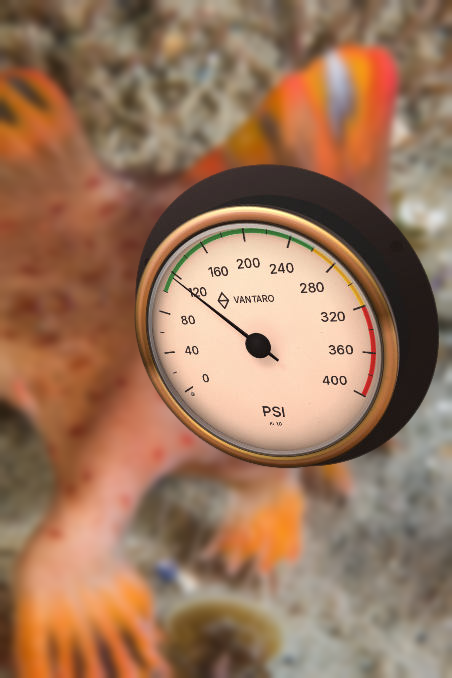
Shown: 120
